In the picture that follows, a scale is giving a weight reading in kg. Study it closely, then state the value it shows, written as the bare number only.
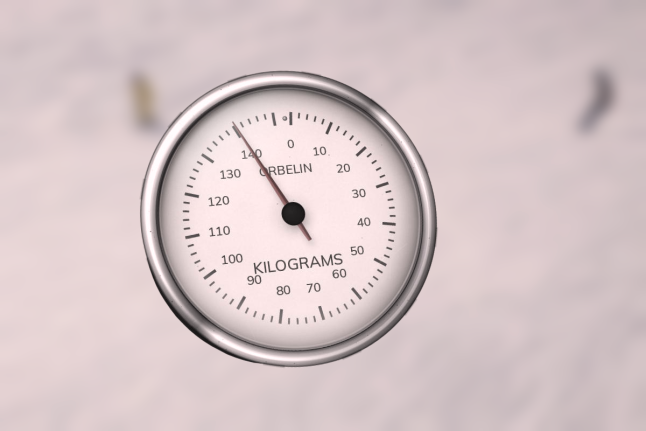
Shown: 140
